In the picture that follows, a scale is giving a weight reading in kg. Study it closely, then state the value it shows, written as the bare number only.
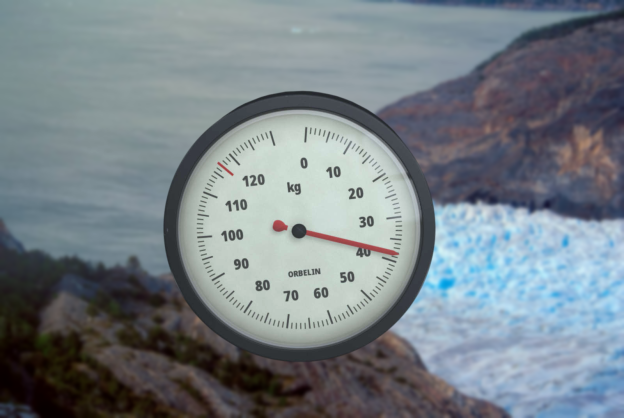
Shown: 38
